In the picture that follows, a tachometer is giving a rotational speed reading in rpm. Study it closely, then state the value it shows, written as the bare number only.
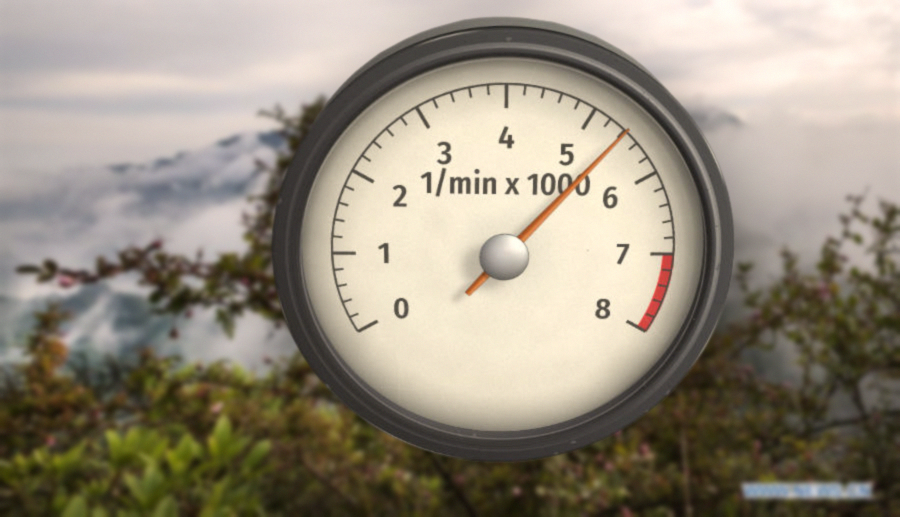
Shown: 5400
